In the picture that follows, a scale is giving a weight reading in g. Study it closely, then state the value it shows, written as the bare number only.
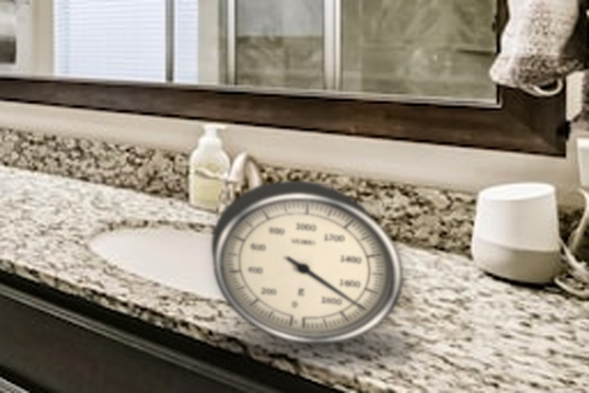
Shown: 1700
